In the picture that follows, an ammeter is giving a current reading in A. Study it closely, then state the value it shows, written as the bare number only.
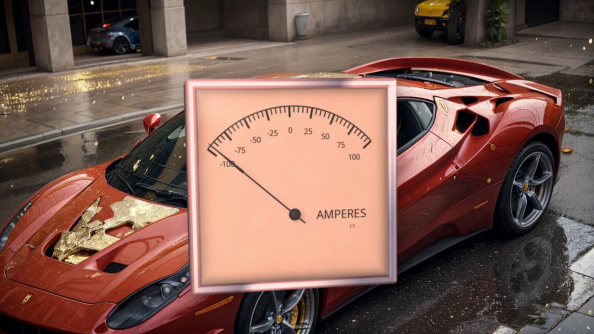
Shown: -95
